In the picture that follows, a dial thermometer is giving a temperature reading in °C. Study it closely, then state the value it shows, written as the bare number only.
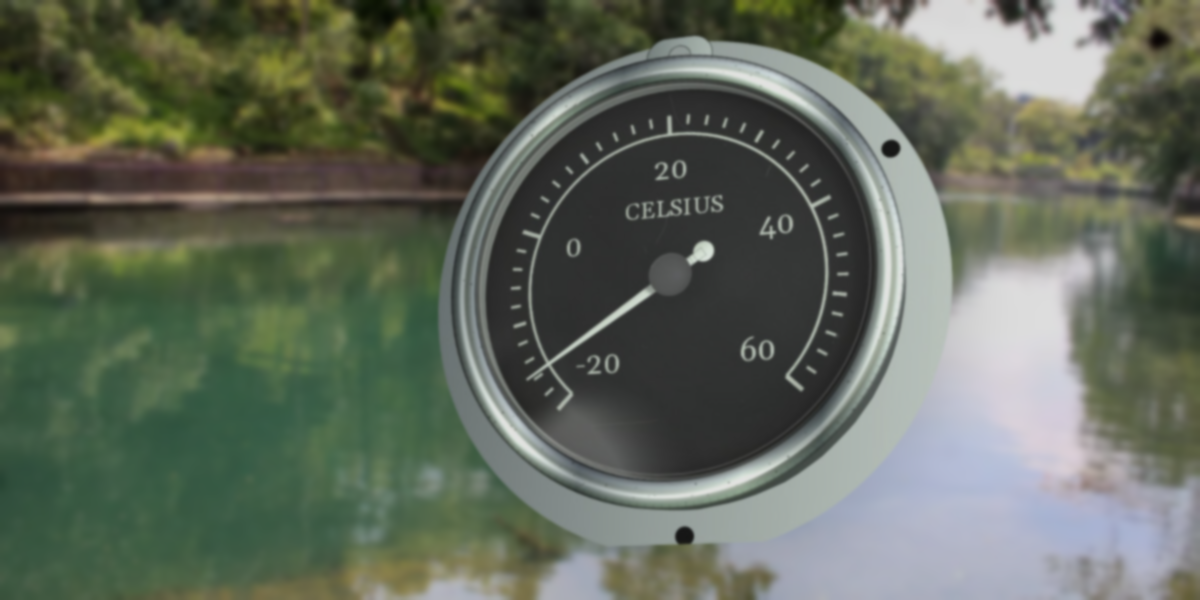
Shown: -16
